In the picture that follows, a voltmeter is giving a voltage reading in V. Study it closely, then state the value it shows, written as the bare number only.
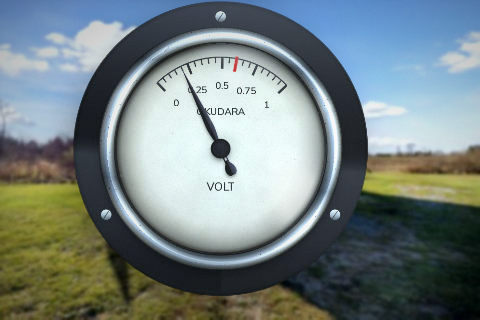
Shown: 0.2
